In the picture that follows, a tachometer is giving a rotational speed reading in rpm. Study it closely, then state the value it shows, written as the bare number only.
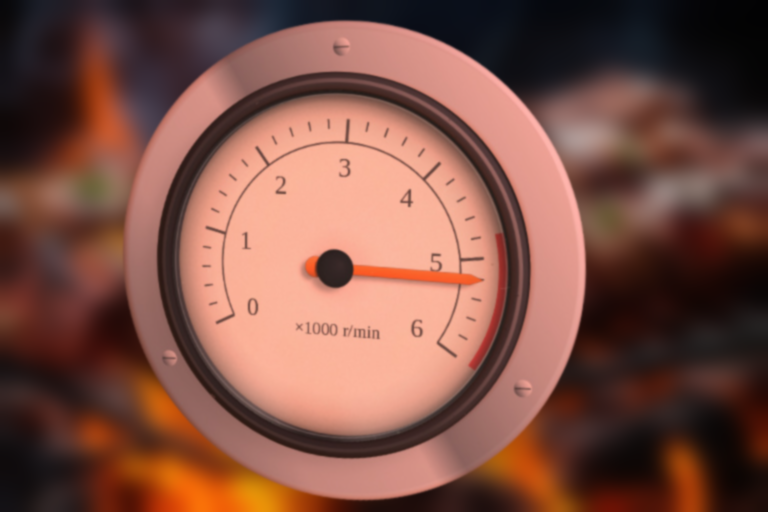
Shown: 5200
